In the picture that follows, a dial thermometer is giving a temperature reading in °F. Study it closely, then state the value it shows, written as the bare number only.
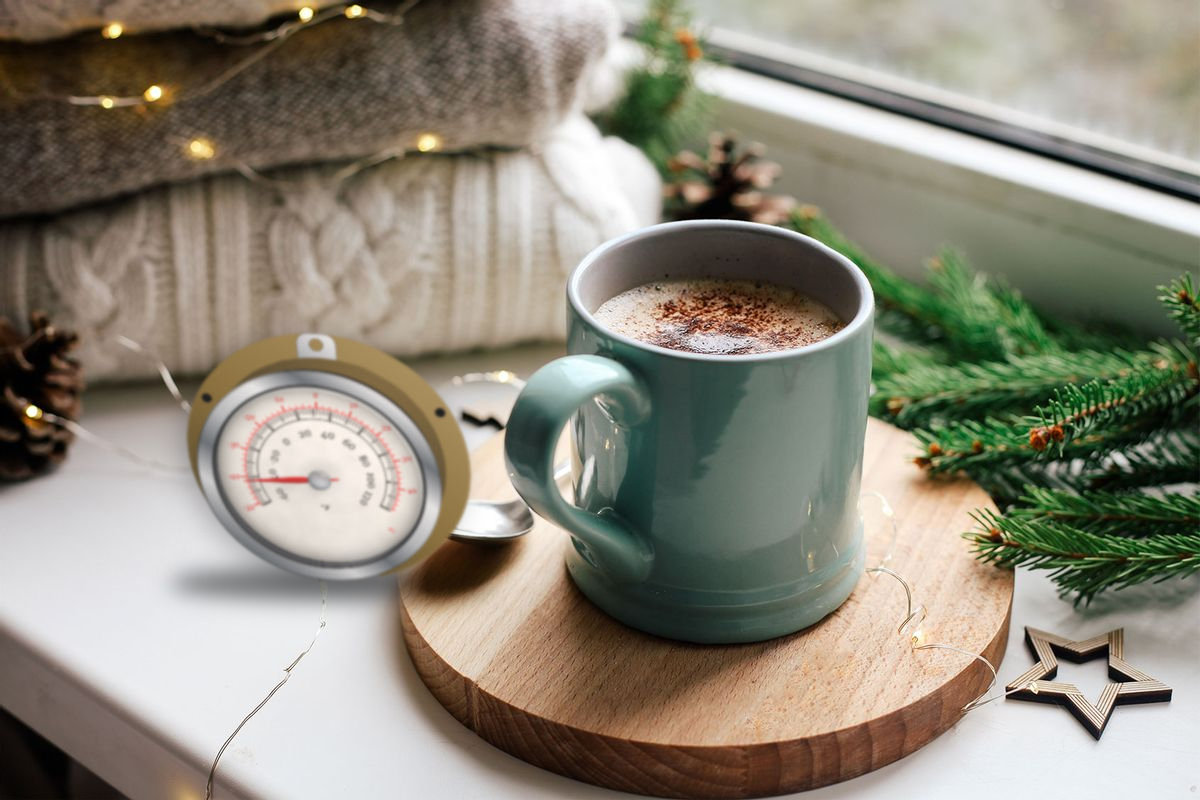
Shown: -40
